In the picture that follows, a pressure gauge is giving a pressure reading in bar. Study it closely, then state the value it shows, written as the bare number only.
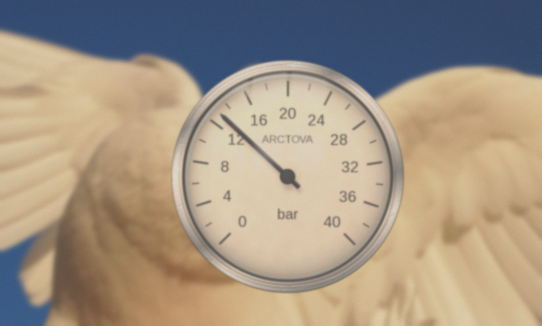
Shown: 13
